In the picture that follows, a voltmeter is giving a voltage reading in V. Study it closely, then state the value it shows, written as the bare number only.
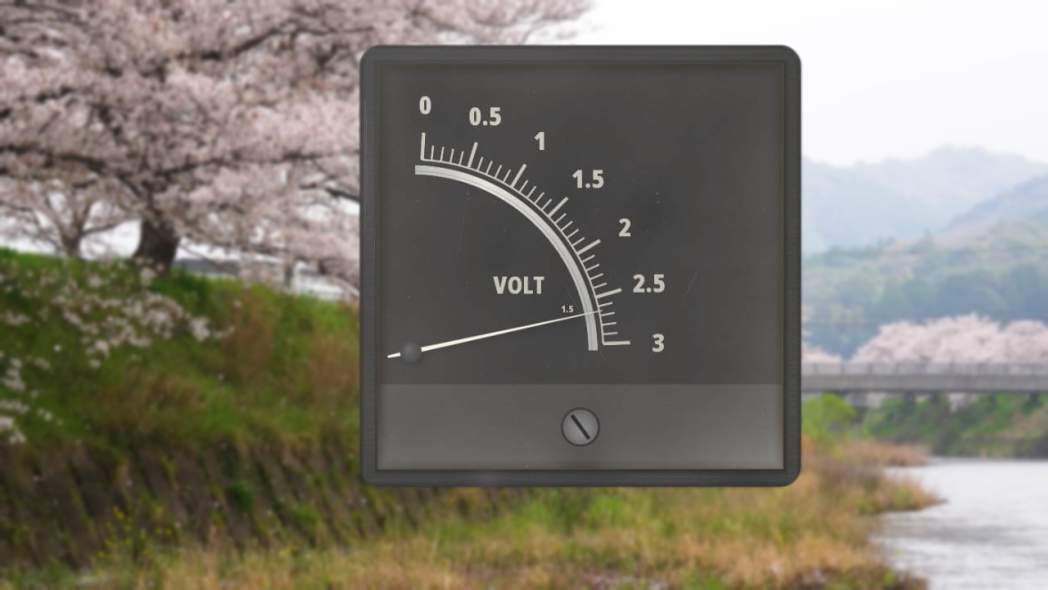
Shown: 2.65
